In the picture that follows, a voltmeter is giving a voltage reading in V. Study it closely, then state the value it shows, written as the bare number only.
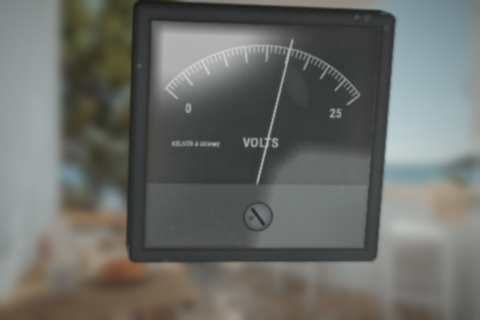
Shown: 15
